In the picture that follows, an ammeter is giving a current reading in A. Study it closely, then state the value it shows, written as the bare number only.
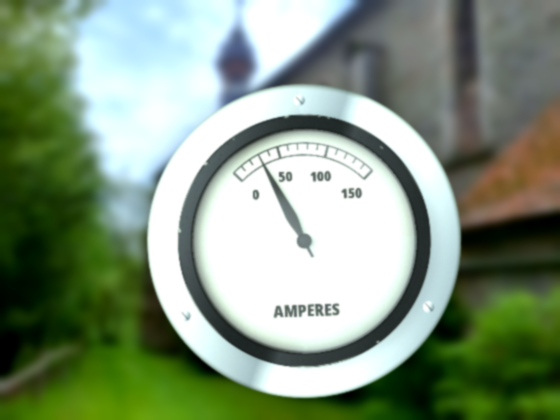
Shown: 30
